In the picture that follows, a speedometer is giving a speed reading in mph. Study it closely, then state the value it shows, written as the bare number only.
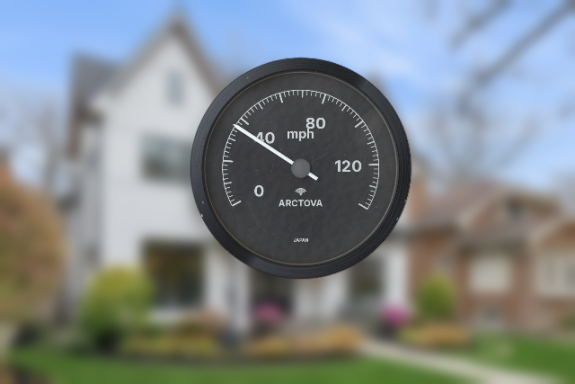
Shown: 36
